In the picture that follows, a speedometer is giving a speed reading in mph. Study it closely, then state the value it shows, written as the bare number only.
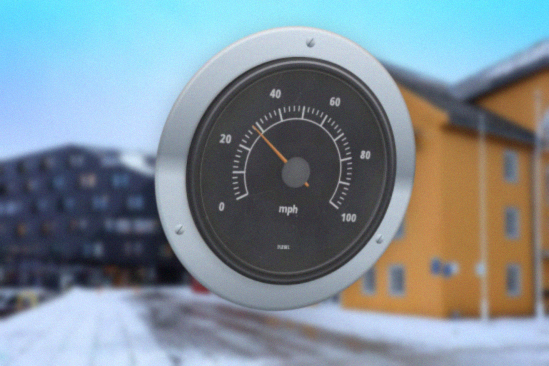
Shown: 28
